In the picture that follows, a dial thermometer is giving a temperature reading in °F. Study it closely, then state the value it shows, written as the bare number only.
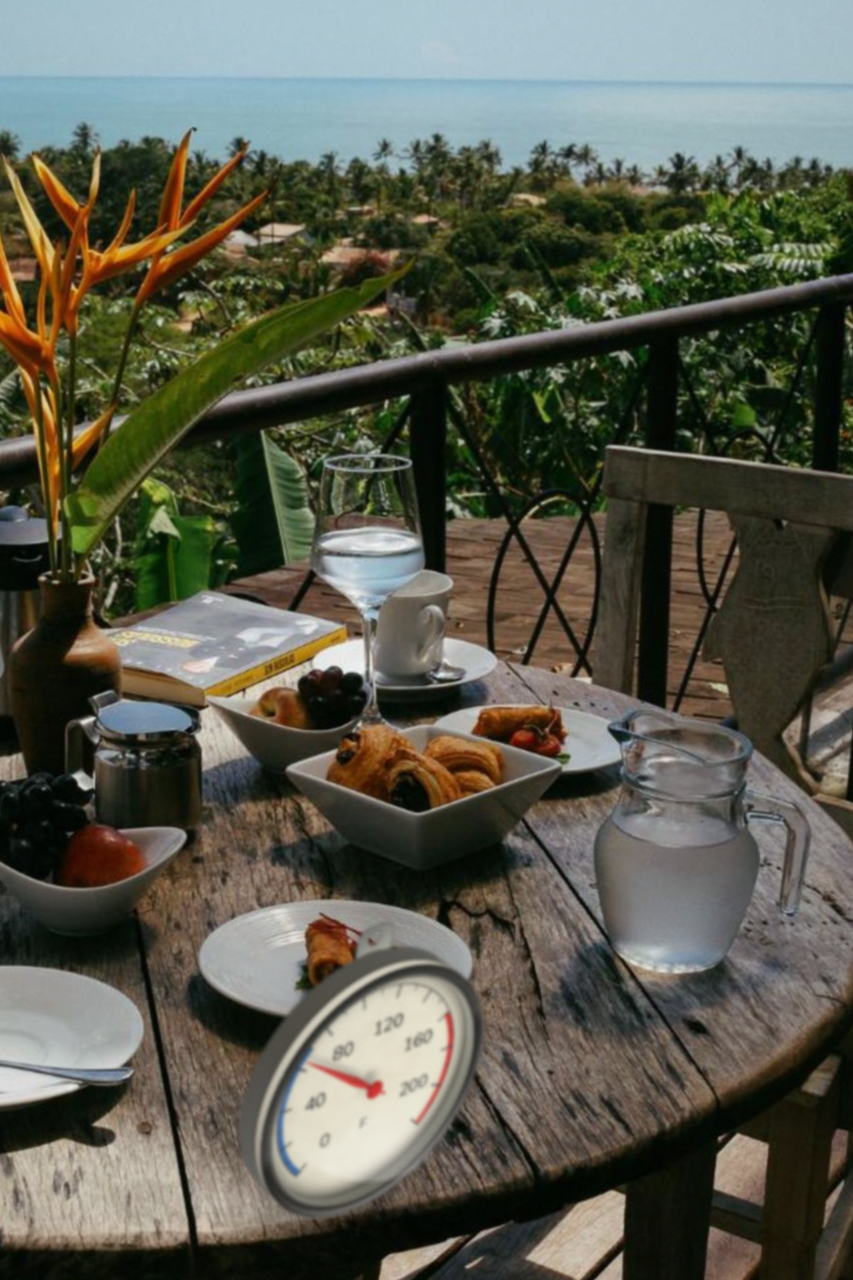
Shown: 65
